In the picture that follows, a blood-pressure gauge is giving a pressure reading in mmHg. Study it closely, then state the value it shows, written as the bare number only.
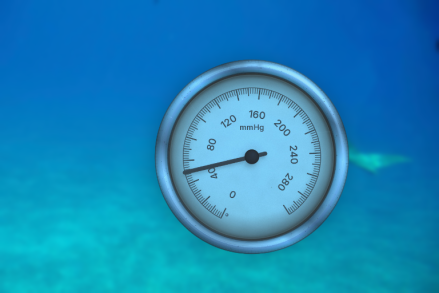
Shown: 50
